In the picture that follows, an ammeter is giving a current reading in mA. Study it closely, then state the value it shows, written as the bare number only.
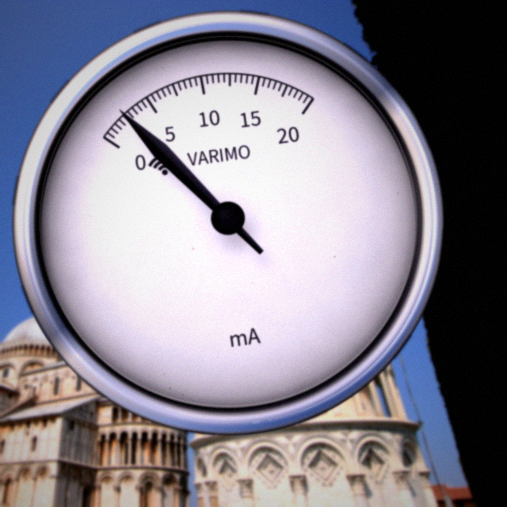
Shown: 2.5
